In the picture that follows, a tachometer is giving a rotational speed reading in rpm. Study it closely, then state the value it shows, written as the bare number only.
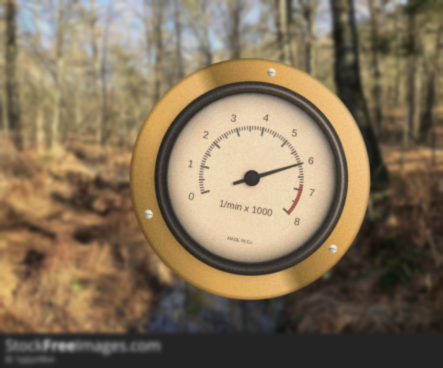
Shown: 6000
